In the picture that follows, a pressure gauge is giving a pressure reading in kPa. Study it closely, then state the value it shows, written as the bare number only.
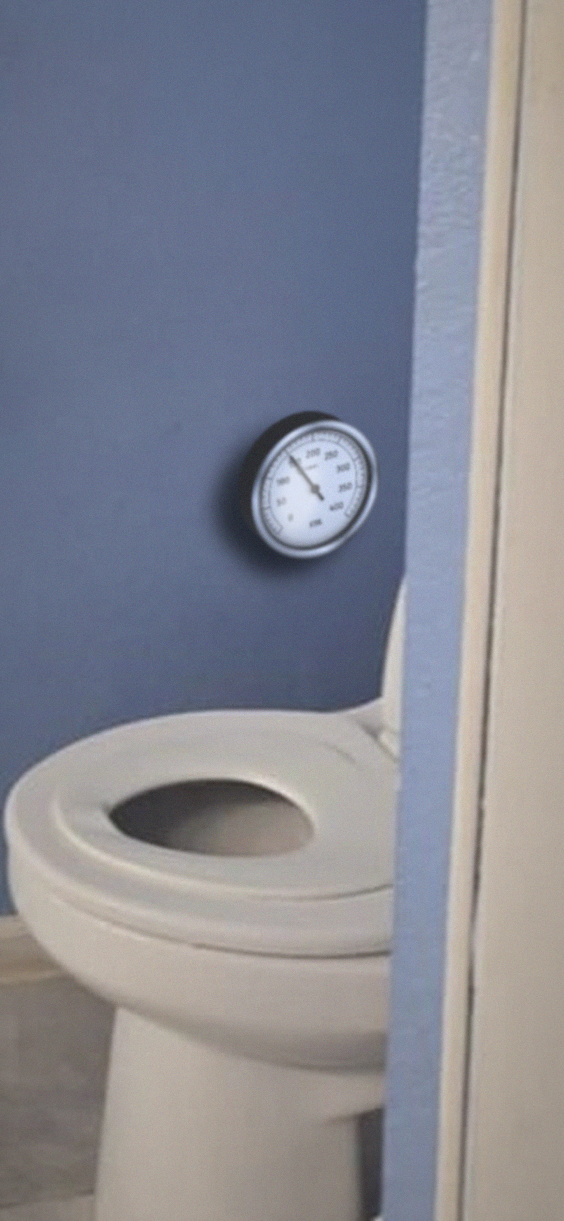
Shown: 150
